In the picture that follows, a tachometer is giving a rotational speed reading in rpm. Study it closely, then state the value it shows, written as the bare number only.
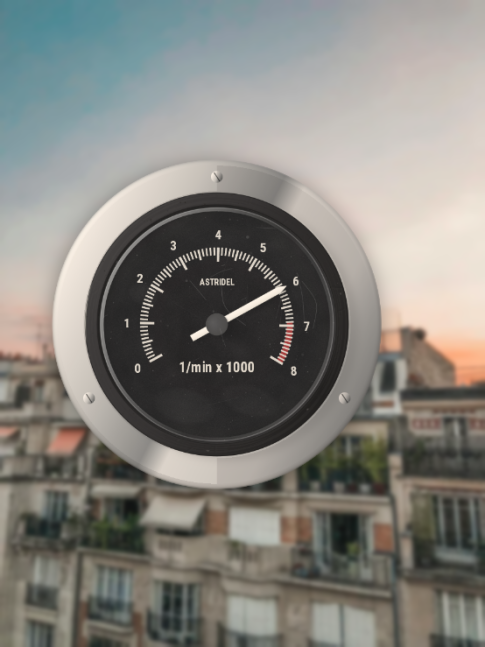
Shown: 6000
